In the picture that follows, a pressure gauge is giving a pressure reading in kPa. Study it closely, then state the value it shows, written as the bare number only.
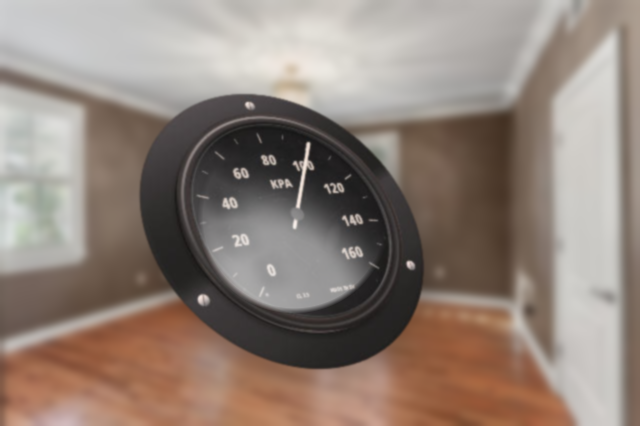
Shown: 100
